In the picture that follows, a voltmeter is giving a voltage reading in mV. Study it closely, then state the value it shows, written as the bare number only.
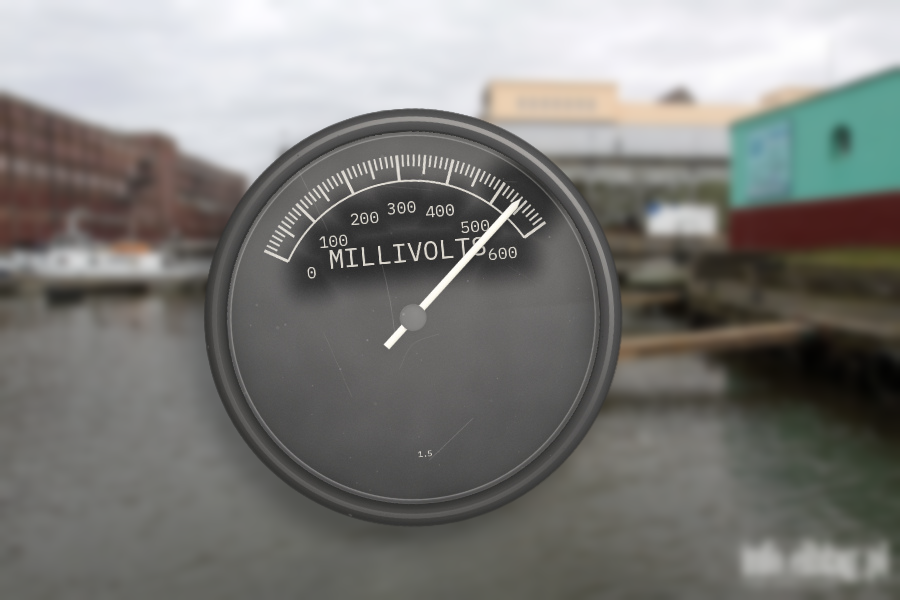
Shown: 540
